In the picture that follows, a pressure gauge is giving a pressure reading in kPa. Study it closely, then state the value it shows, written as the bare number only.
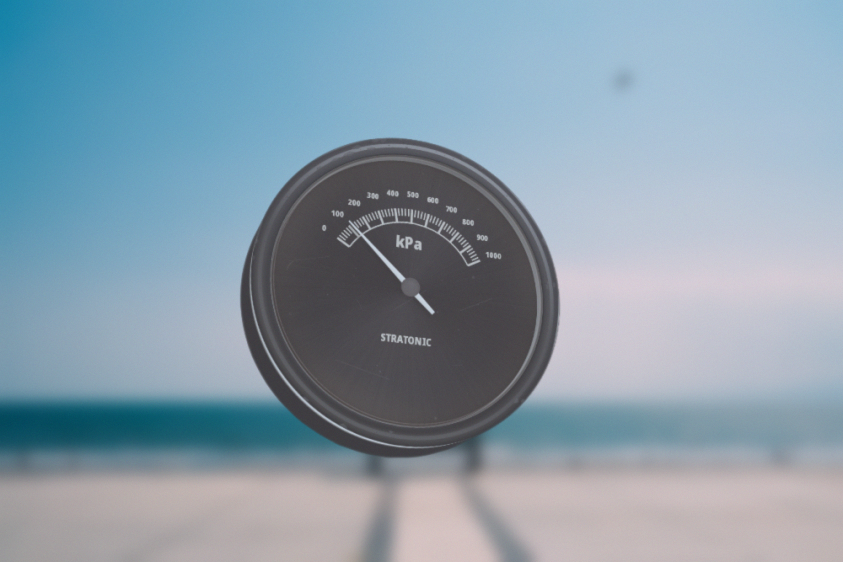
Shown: 100
